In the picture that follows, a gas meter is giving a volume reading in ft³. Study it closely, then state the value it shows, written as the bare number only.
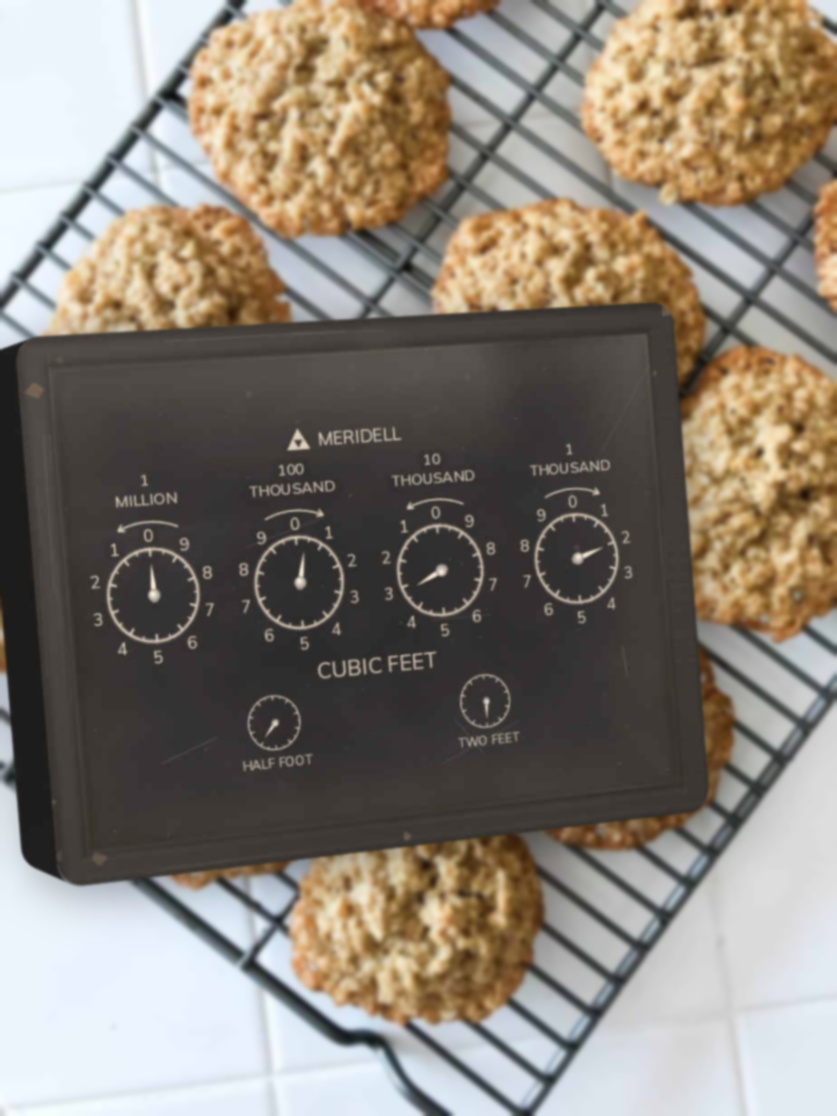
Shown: 3200
